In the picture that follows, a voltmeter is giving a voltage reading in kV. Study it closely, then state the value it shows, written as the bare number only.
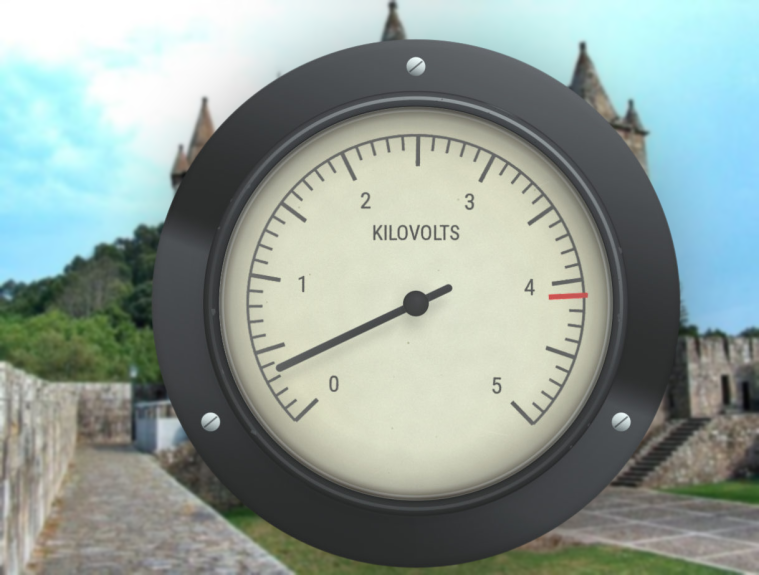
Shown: 0.35
